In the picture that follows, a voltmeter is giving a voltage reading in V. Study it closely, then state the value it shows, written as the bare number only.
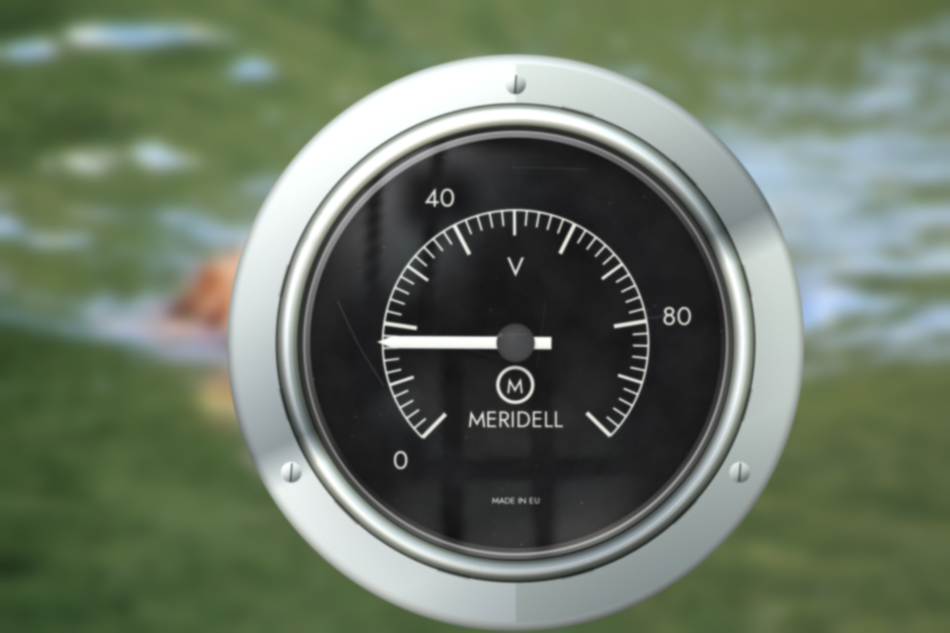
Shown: 17
